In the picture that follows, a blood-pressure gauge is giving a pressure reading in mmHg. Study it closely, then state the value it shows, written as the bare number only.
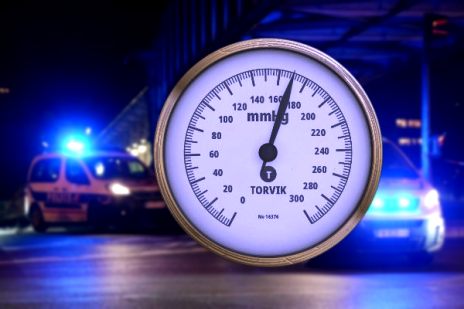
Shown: 170
